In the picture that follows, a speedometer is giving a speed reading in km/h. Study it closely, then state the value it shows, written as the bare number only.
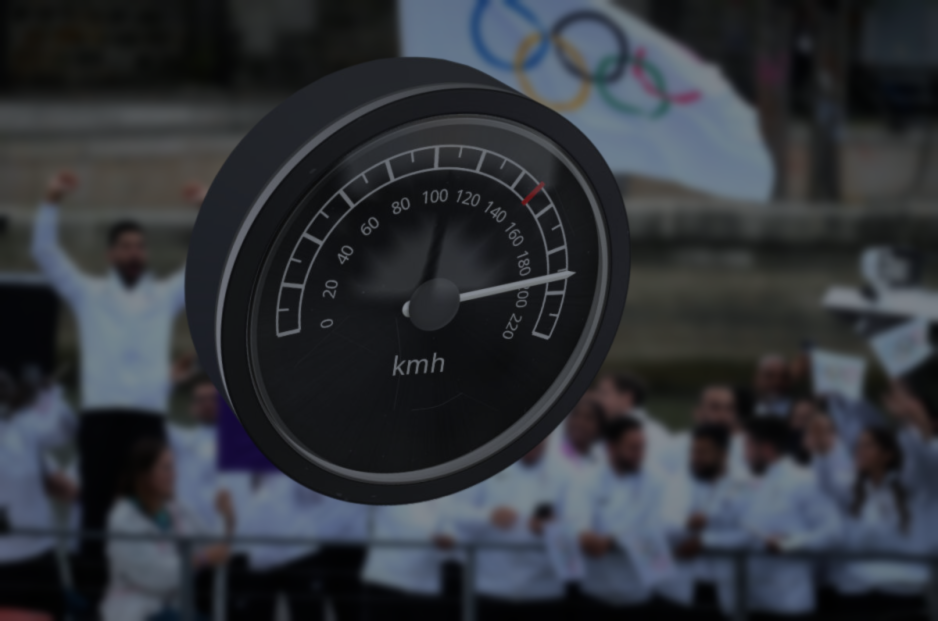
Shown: 190
